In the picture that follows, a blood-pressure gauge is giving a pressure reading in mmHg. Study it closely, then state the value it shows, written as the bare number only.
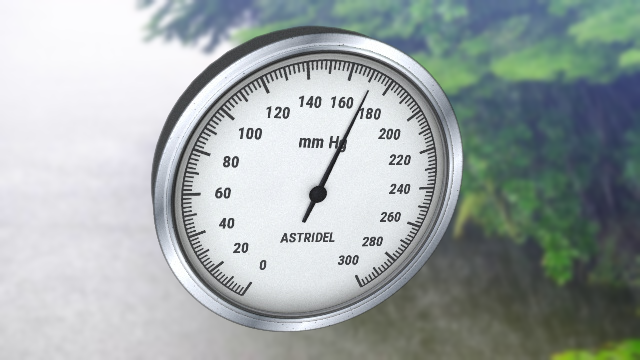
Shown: 170
